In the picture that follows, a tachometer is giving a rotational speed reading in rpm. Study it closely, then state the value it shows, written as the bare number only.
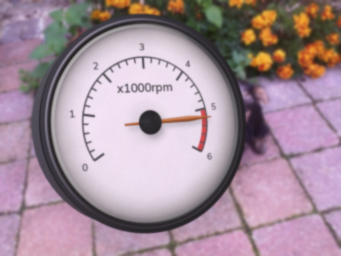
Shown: 5200
